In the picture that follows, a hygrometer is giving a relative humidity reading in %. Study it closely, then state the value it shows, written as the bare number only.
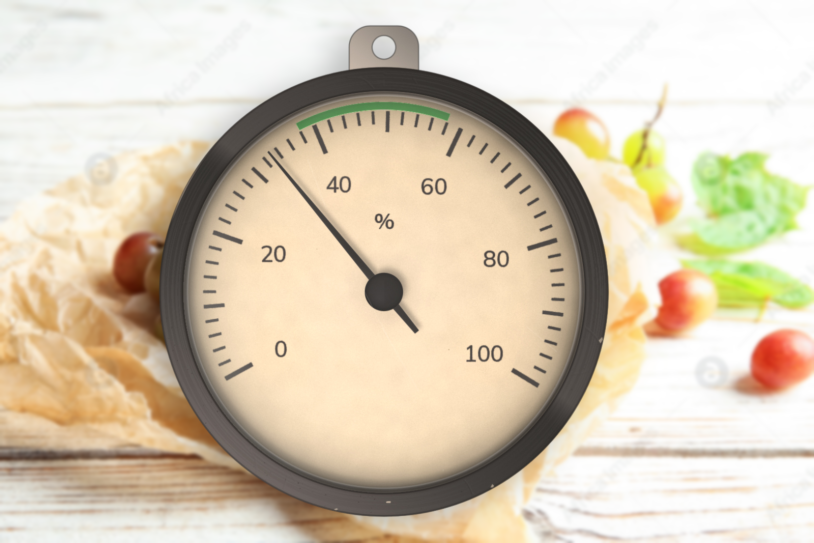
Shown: 33
